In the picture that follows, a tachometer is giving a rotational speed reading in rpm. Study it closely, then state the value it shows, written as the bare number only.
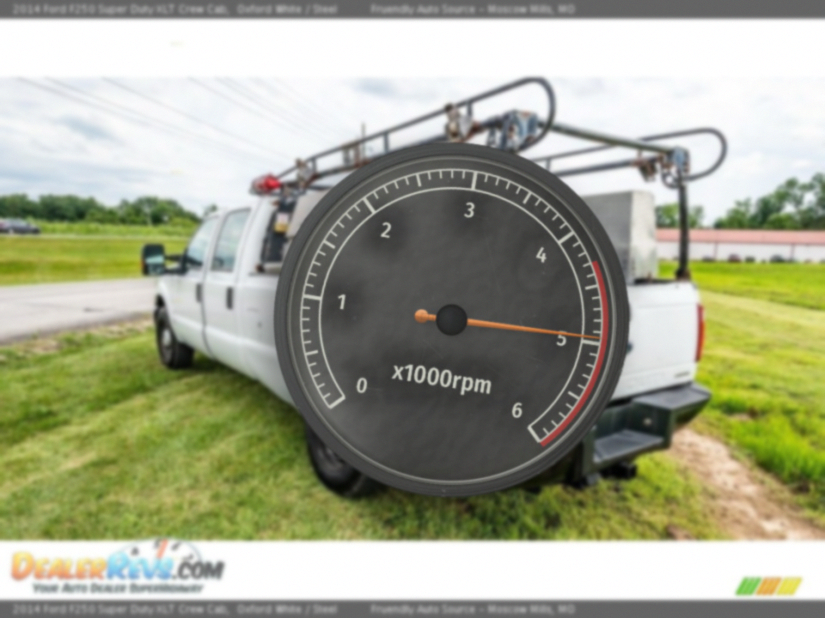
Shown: 4950
